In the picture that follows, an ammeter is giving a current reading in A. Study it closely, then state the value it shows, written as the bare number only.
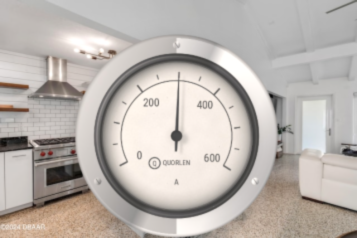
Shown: 300
